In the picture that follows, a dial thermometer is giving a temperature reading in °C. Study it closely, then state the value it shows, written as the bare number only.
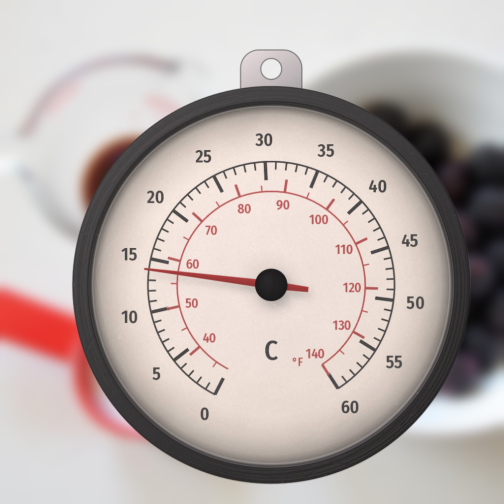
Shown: 14
